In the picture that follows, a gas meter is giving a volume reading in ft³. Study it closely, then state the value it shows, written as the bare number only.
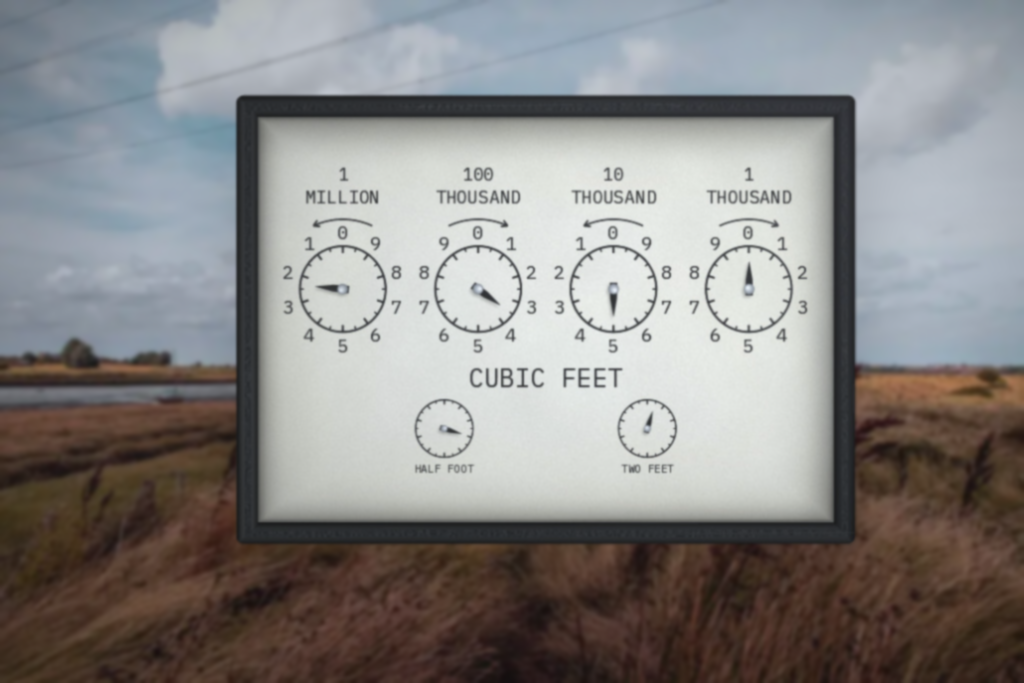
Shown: 235000
